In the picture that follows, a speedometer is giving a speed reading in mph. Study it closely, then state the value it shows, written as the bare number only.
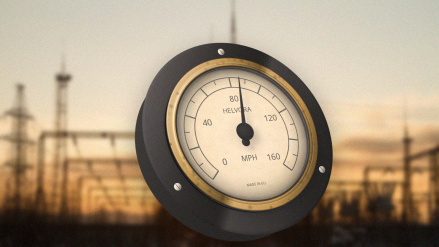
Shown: 85
